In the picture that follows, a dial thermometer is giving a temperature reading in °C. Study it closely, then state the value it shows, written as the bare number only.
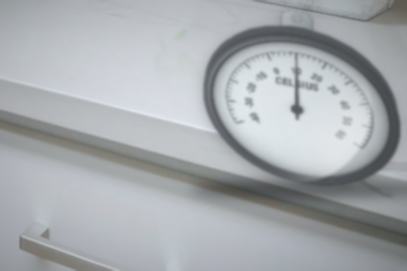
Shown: 10
